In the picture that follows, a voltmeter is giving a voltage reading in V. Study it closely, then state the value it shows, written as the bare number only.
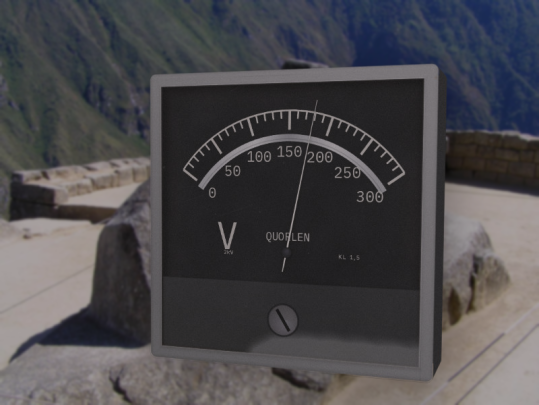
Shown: 180
